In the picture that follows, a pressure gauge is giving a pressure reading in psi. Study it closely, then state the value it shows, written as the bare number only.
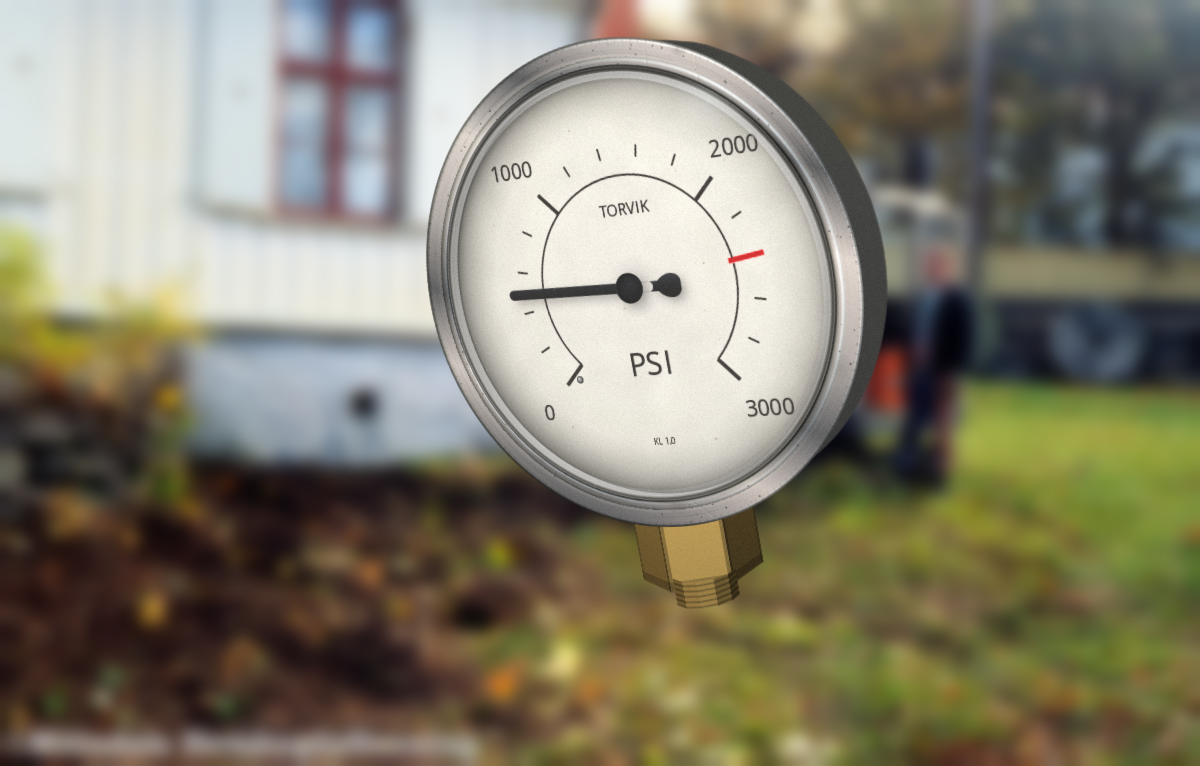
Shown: 500
